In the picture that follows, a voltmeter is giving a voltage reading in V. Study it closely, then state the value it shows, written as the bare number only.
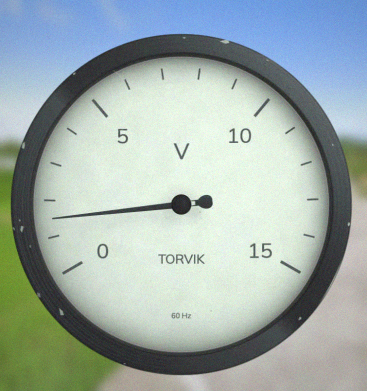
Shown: 1.5
